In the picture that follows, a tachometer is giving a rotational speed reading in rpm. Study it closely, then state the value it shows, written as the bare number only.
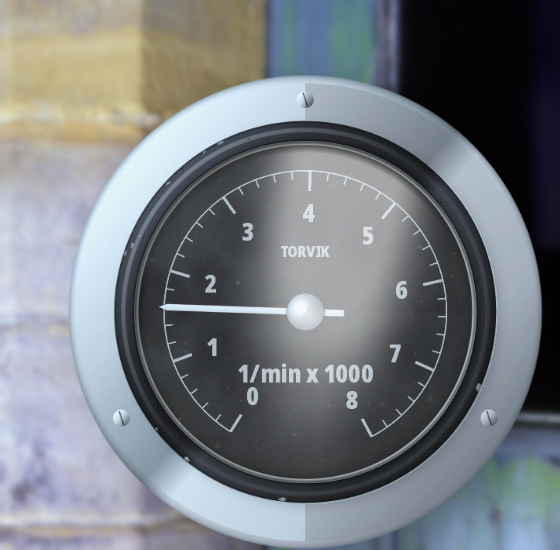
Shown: 1600
